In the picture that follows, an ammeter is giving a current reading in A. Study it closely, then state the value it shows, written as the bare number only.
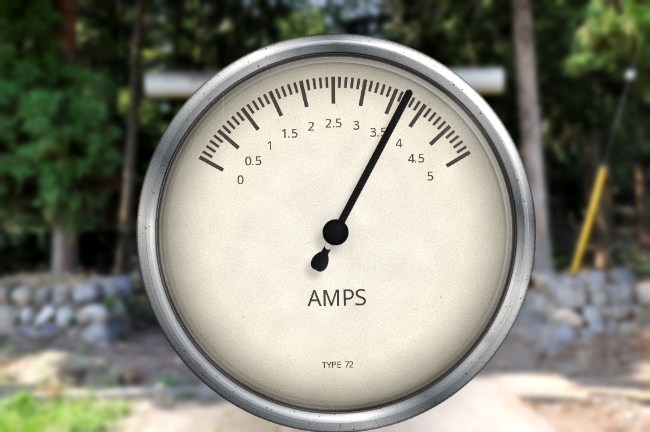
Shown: 3.7
